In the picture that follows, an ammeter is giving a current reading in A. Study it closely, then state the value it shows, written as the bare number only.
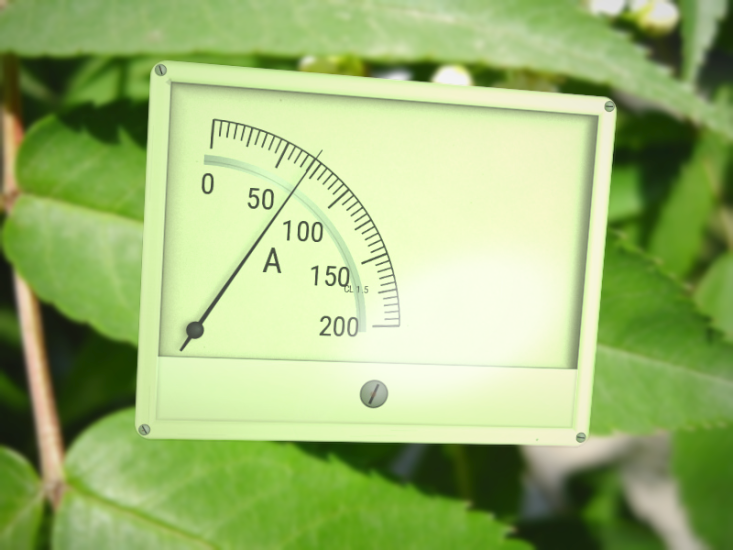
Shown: 70
